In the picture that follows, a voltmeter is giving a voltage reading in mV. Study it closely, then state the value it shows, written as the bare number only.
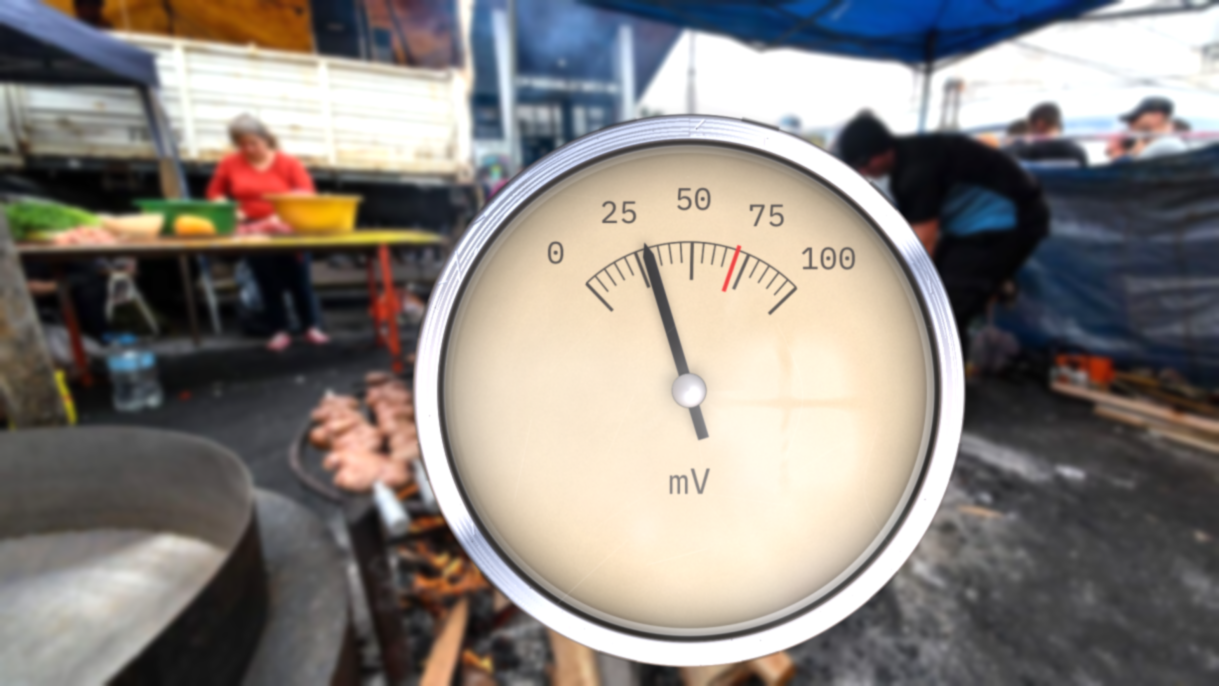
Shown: 30
